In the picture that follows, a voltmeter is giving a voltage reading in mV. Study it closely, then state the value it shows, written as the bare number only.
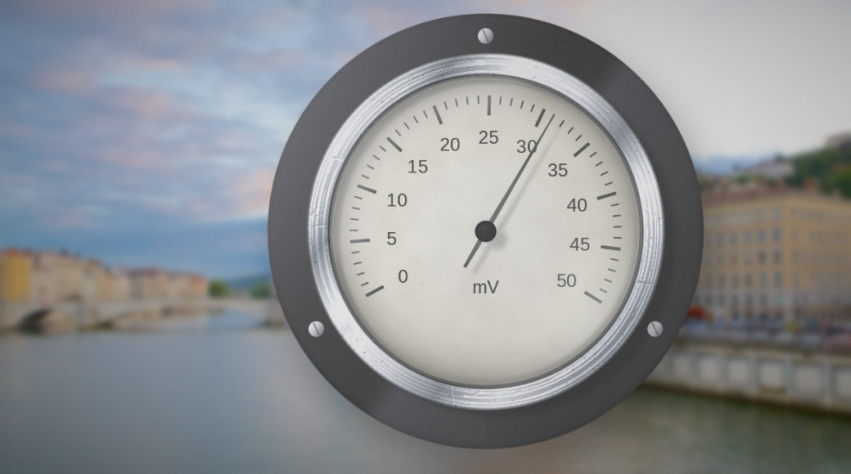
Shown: 31
